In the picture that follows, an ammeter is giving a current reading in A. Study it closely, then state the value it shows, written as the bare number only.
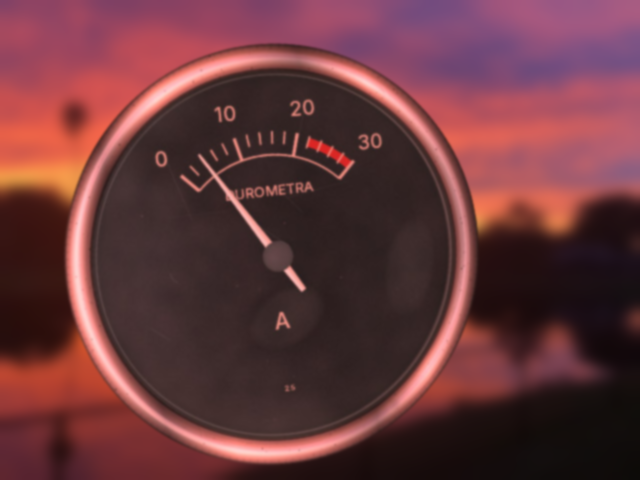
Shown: 4
